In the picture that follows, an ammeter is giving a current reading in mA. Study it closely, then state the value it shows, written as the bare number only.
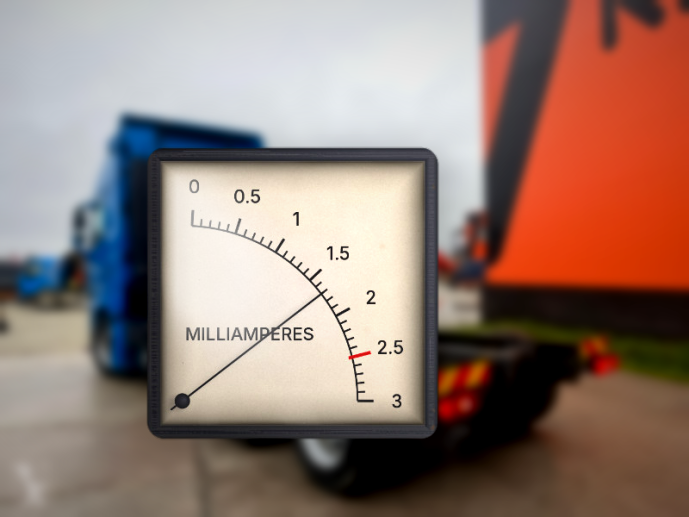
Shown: 1.7
